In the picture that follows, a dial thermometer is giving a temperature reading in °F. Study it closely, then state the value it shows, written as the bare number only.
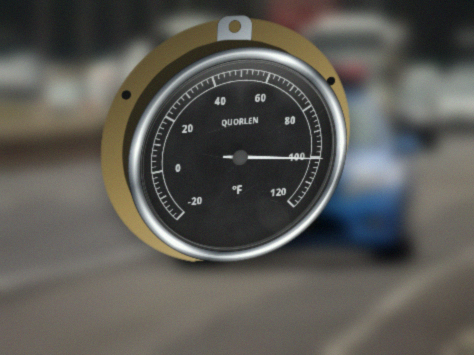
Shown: 100
